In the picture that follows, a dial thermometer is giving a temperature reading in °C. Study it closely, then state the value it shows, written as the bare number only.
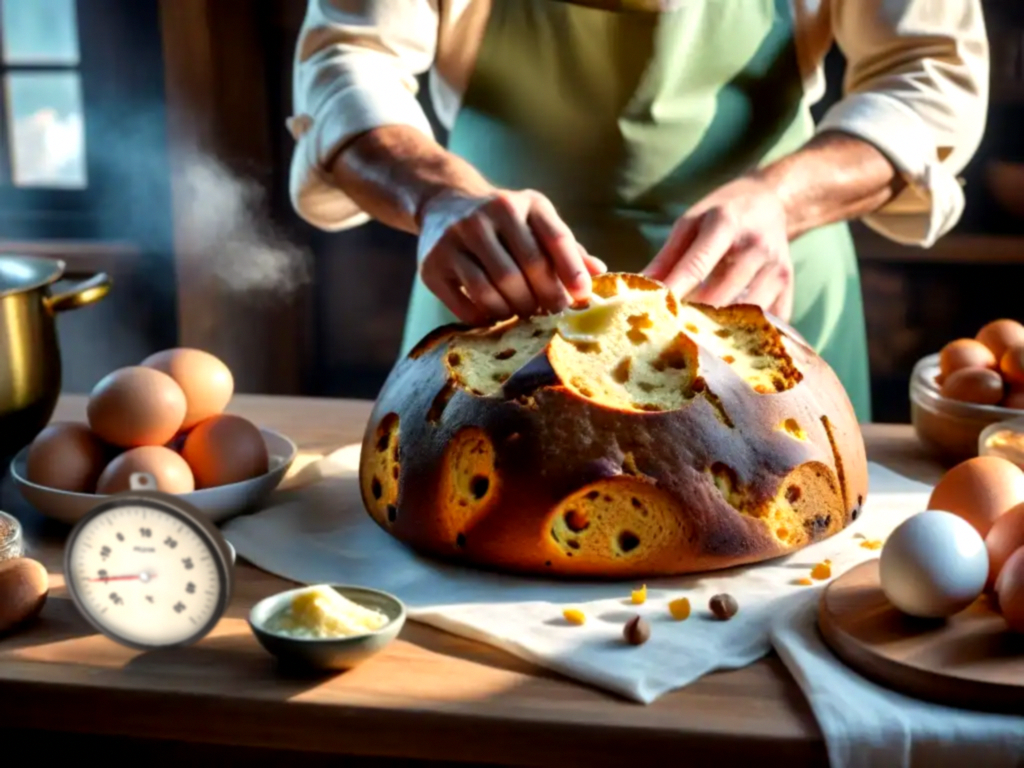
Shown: -20
